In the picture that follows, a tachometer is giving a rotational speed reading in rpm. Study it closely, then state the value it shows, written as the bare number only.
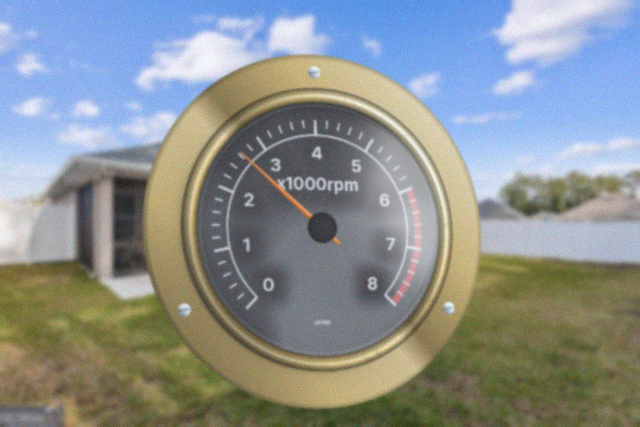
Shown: 2600
